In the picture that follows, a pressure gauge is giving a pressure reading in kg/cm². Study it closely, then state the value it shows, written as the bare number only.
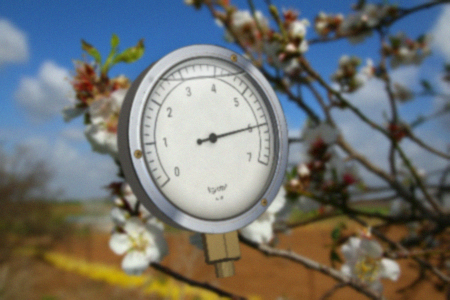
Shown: 6
